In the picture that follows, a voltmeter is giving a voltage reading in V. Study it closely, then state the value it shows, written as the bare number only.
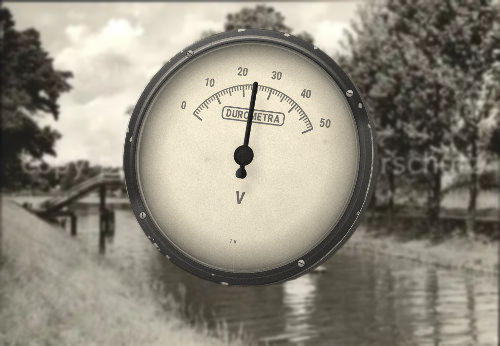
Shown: 25
